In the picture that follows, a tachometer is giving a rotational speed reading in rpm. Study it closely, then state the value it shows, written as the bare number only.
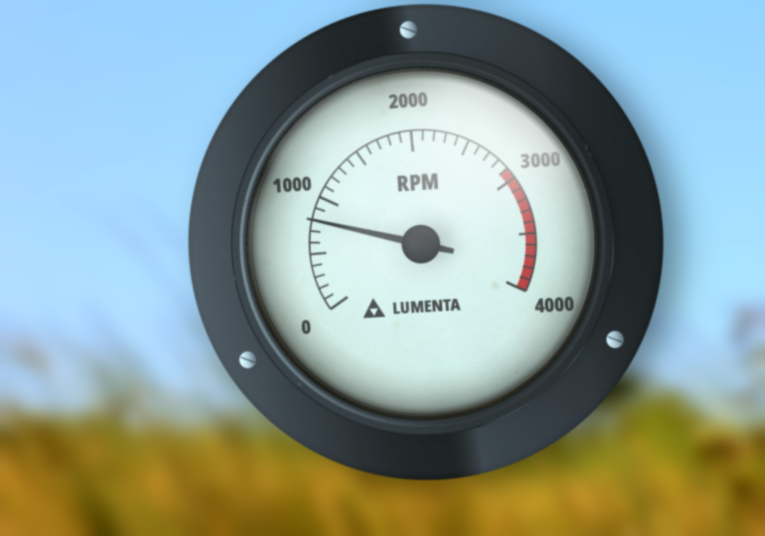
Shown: 800
